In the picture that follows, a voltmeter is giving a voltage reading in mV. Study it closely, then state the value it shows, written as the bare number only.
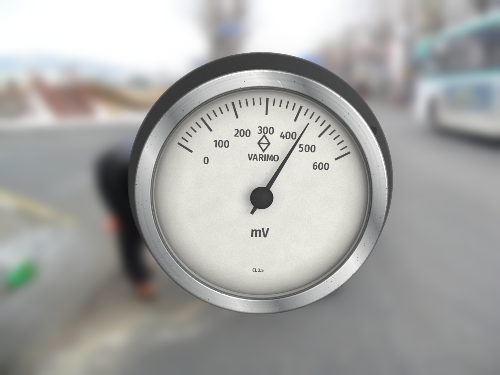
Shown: 440
